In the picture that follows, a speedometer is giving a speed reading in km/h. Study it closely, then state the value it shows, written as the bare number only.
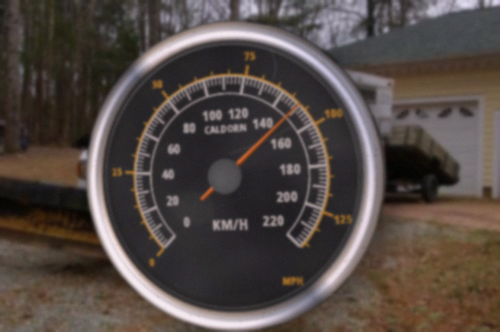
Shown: 150
